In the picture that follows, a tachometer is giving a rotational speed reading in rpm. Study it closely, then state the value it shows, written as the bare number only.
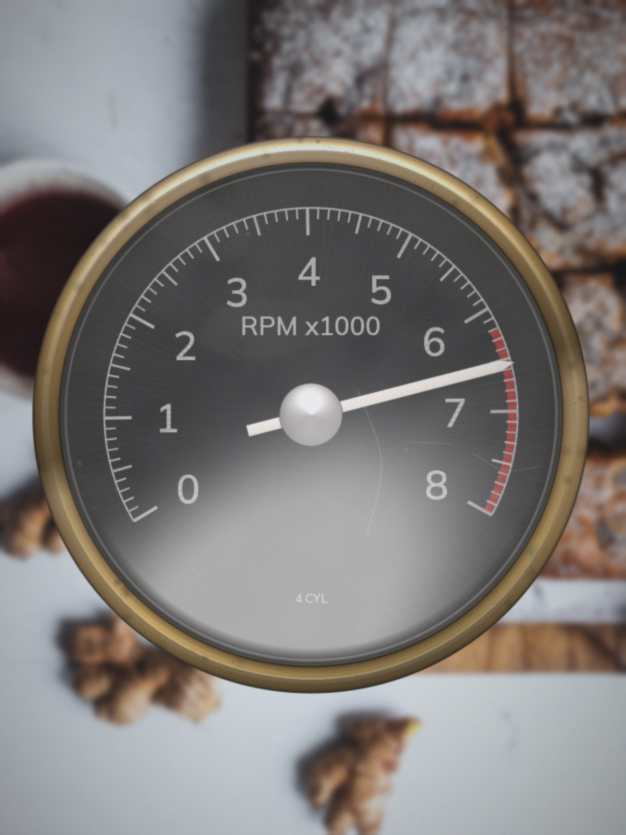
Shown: 6550
